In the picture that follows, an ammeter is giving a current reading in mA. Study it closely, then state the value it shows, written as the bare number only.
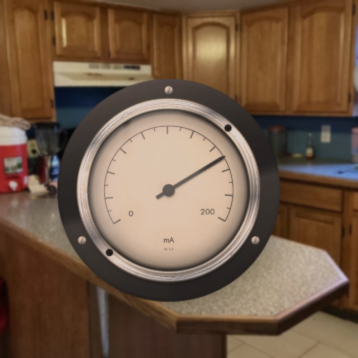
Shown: 150
